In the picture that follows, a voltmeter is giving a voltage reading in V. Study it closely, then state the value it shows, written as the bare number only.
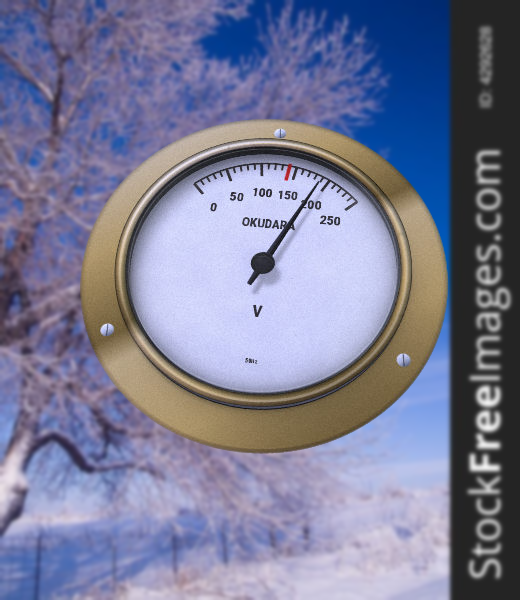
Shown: 190
